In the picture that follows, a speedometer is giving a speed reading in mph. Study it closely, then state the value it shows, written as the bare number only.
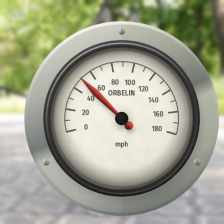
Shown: 50
